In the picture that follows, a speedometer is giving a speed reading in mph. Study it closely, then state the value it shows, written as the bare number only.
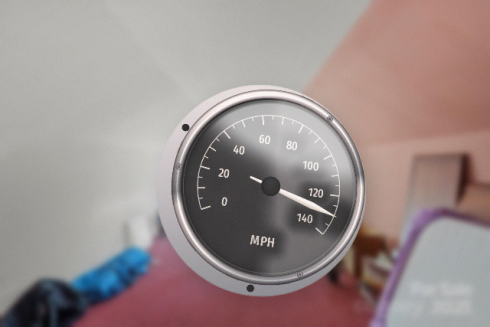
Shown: 130
